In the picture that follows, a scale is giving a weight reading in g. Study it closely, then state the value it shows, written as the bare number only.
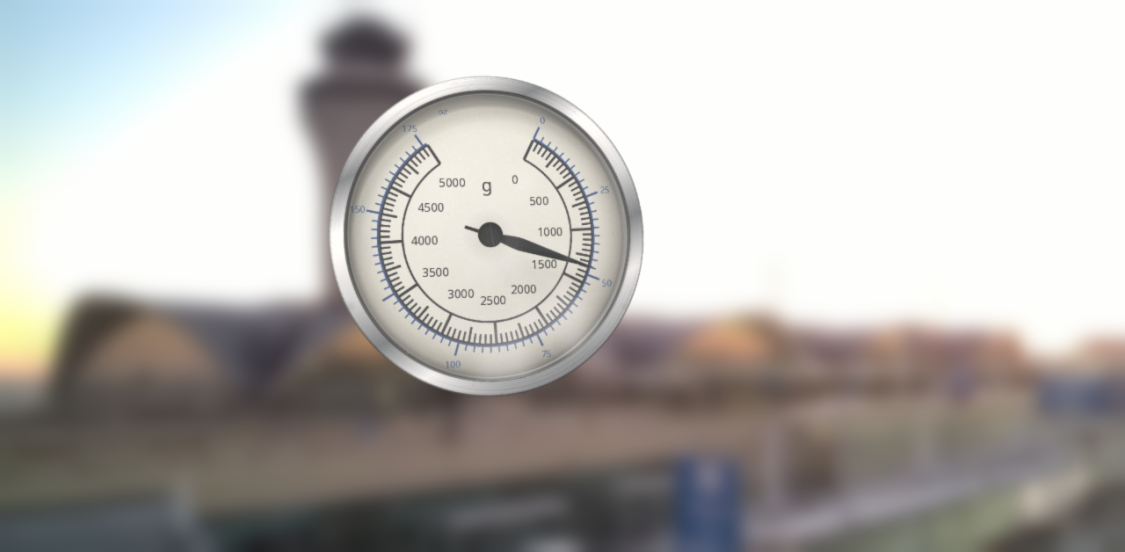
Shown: 1350
